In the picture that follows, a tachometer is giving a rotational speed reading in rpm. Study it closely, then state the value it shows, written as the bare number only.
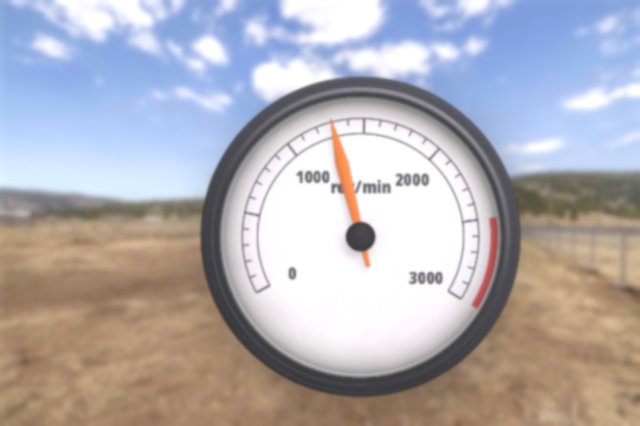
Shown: 1300
